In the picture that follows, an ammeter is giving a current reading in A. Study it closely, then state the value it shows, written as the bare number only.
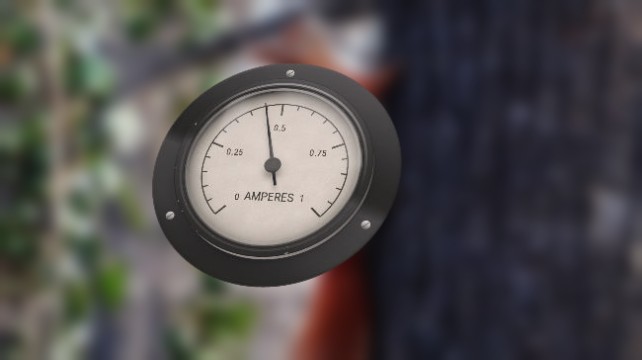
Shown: 0.45
